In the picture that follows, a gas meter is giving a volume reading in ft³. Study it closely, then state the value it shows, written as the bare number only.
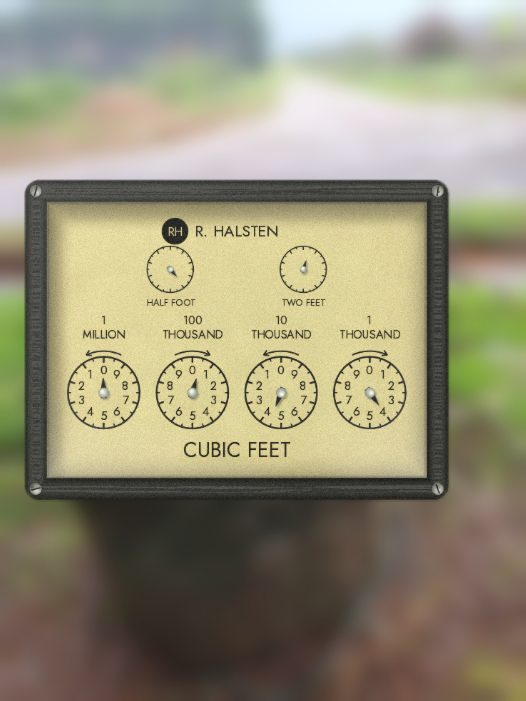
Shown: 4400
